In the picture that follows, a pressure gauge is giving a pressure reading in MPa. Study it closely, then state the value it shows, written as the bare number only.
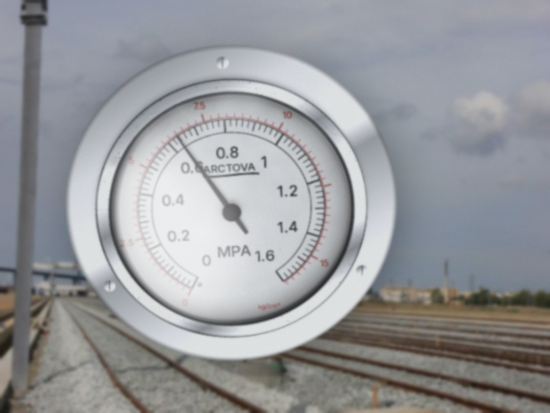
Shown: 0.64
